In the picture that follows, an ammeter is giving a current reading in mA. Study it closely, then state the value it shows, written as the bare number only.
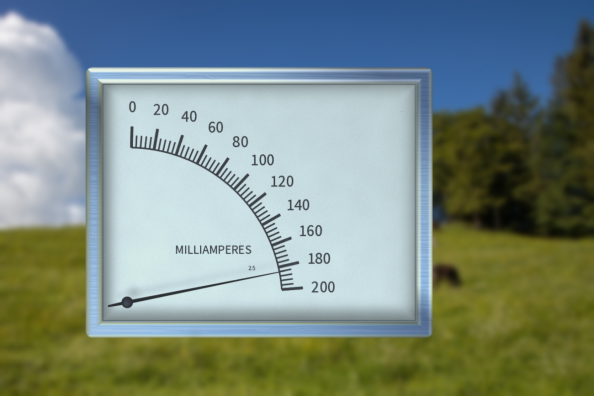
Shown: 184
